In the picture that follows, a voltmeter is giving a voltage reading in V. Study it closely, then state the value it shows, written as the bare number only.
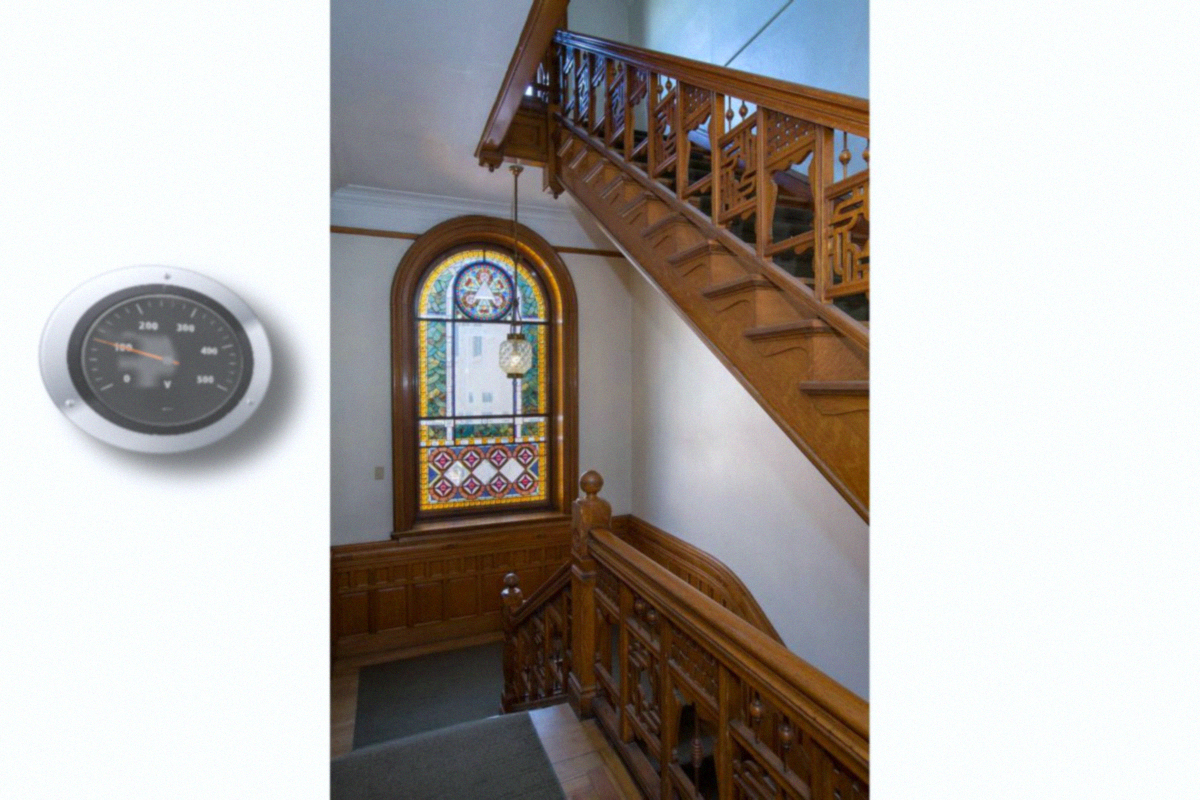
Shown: 100
